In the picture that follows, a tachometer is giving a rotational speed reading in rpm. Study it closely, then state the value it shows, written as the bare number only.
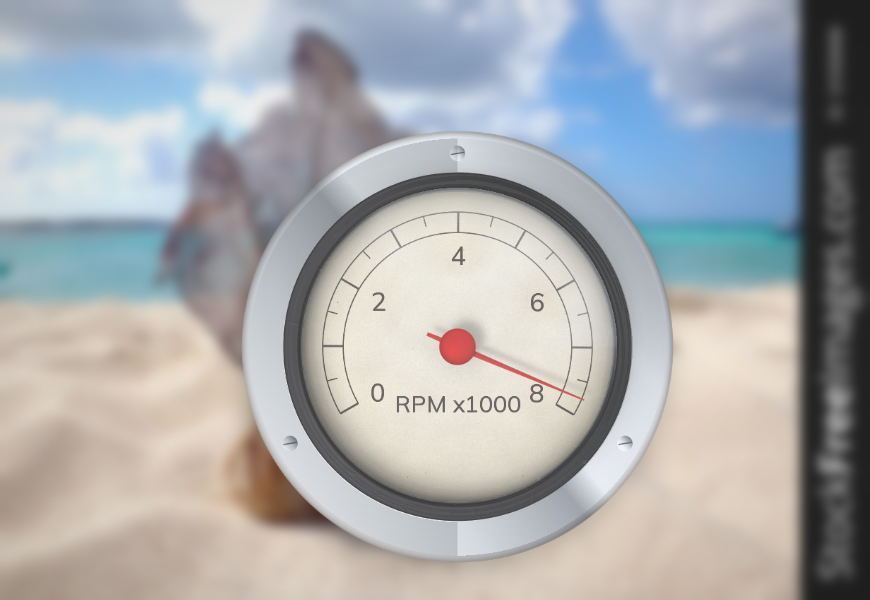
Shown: 7750
